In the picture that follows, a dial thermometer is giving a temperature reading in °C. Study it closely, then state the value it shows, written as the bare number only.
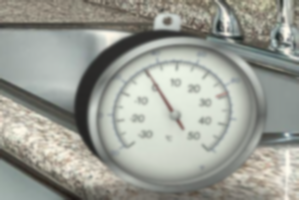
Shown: 0
